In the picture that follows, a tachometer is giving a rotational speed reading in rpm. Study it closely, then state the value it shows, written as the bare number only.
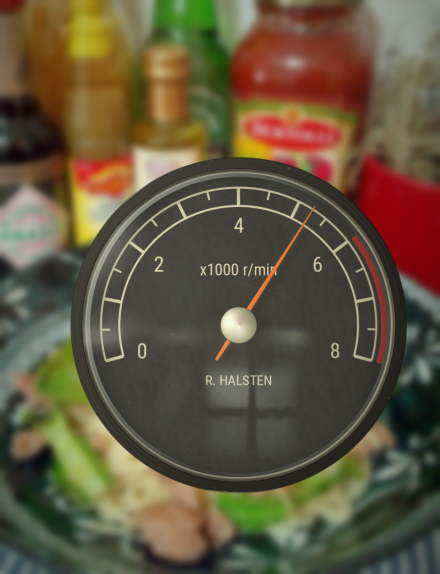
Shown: 5250
